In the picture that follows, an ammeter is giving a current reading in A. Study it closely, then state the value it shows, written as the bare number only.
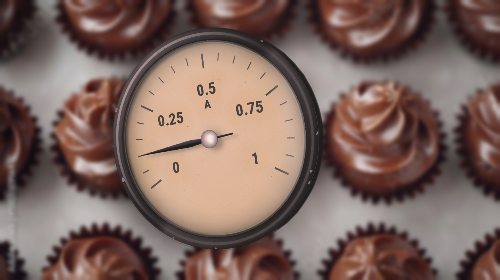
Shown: 0.1
